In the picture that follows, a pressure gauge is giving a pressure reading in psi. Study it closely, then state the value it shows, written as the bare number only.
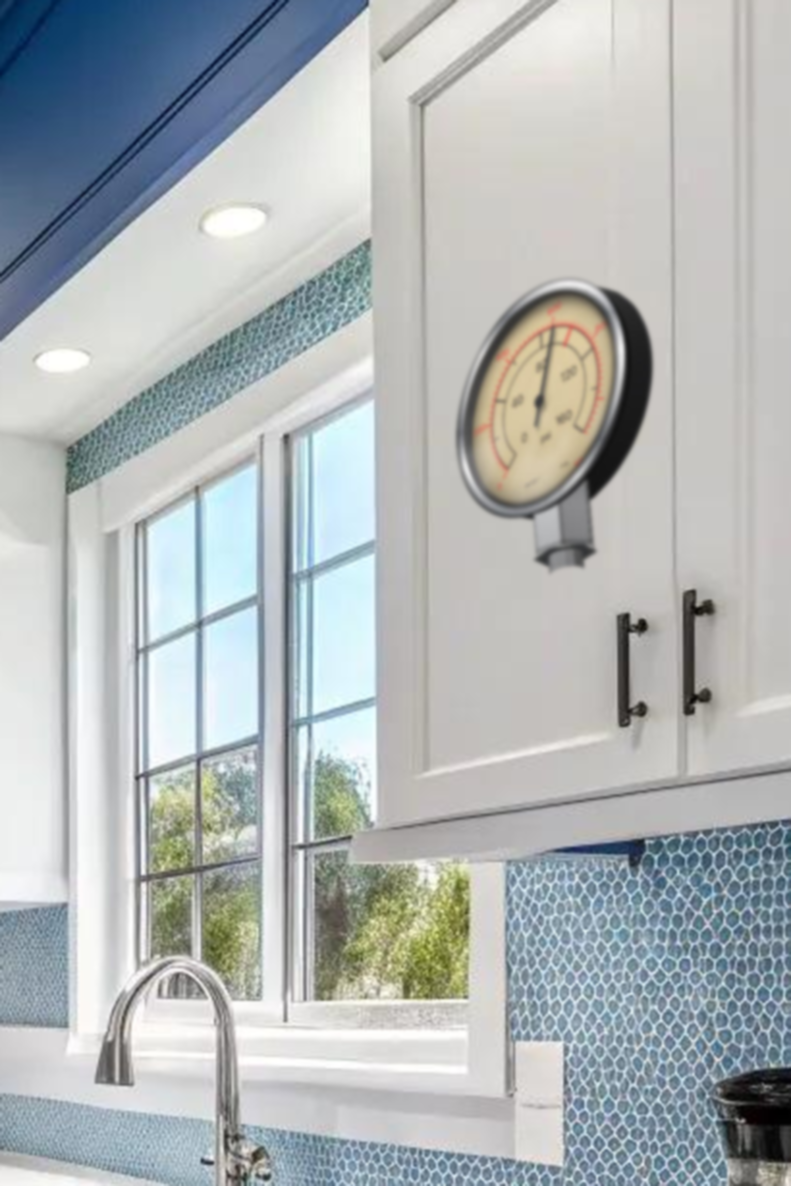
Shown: 90
